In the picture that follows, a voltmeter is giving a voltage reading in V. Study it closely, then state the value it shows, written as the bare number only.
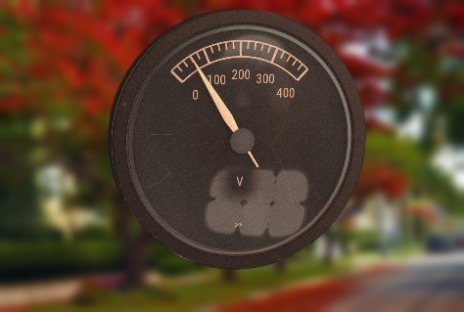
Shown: 60
